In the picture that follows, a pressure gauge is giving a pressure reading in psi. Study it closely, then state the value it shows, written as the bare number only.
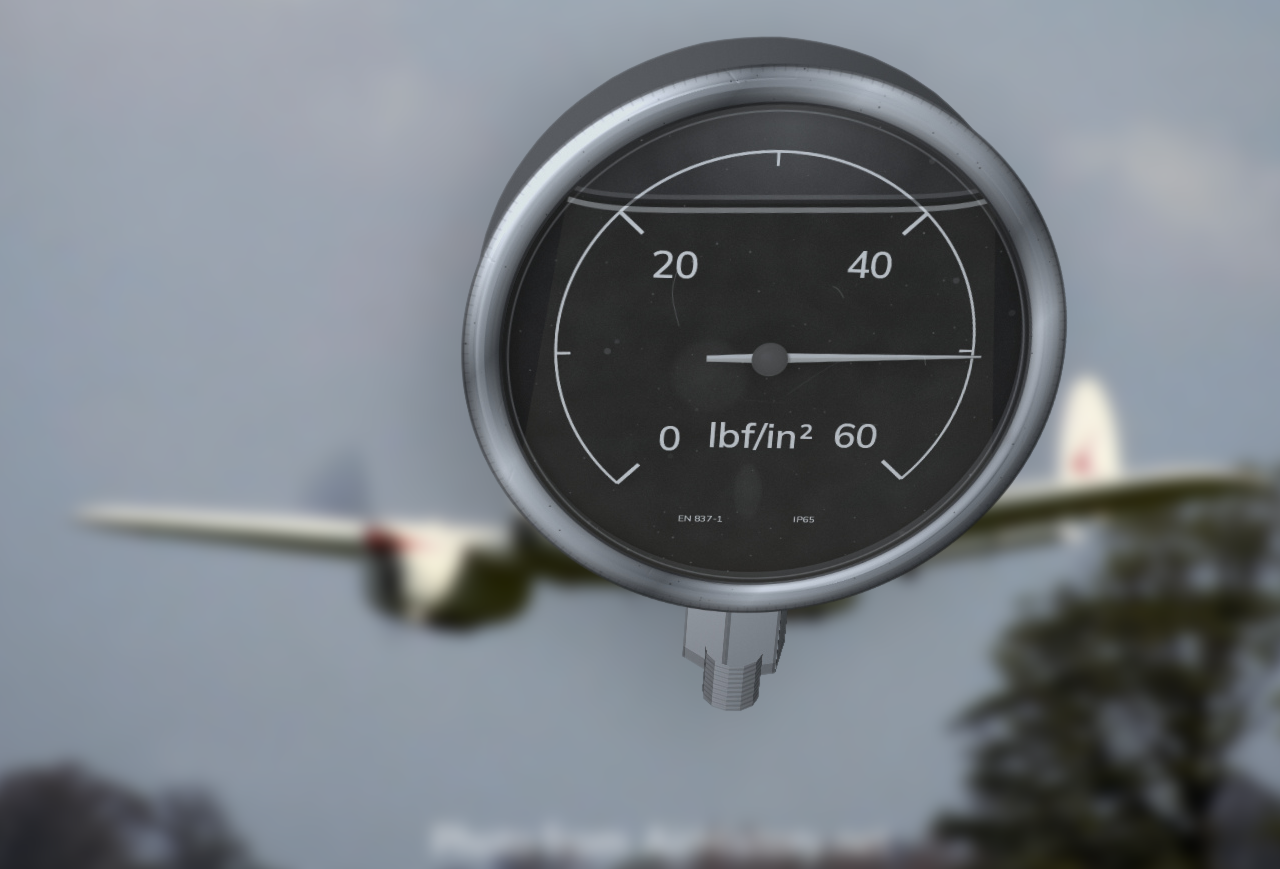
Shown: 50
